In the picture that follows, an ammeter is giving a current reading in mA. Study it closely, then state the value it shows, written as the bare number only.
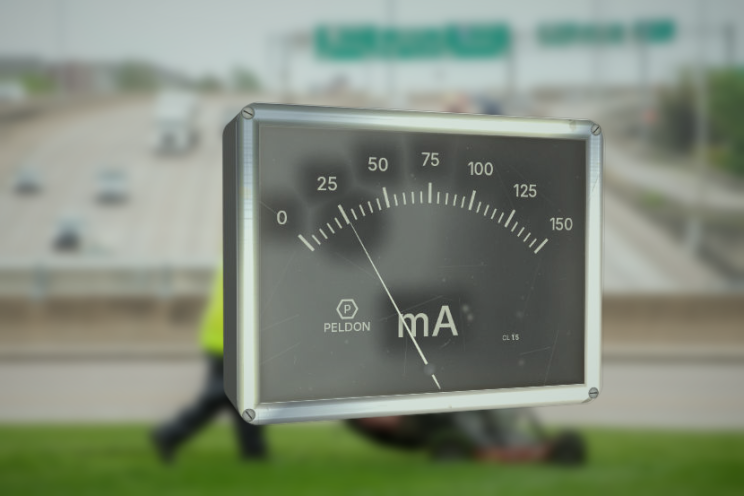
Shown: 25
